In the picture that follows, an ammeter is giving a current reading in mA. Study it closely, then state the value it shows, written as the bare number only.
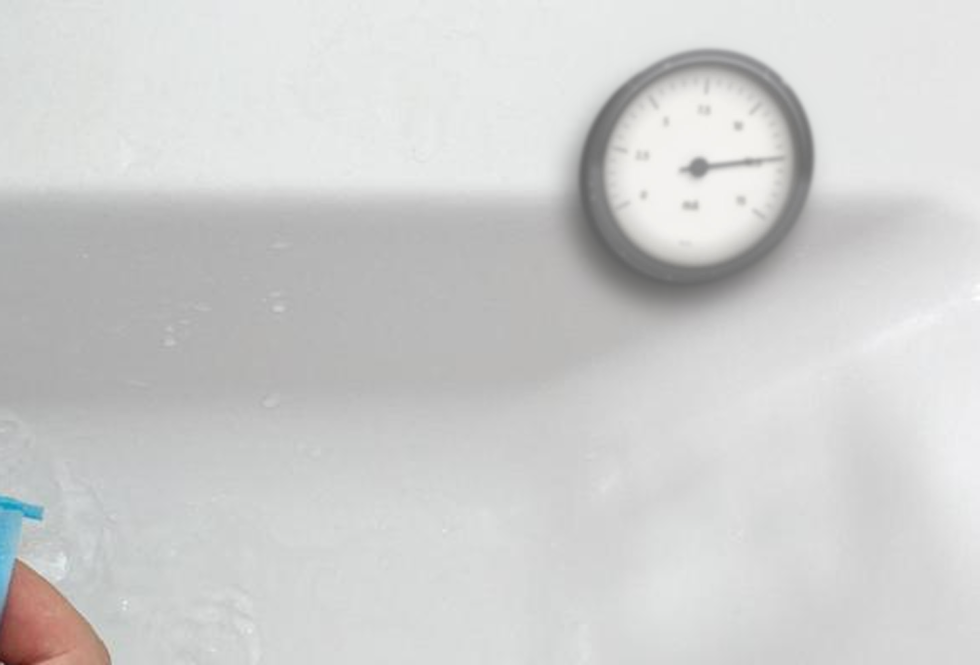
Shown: 12.5
